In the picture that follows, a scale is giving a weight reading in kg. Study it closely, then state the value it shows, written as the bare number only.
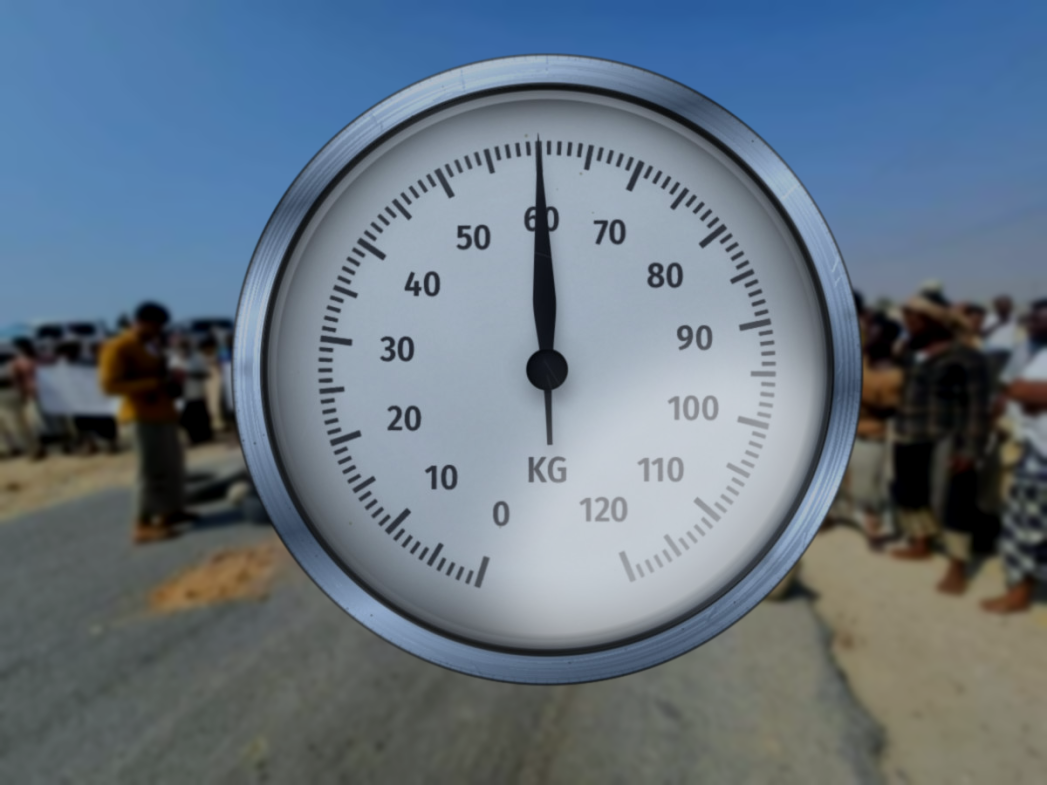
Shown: 60
